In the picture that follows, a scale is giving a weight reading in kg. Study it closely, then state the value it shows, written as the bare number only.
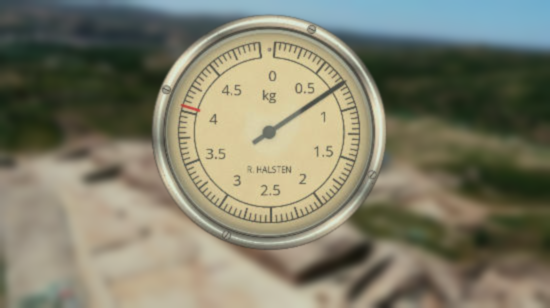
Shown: 0.75
